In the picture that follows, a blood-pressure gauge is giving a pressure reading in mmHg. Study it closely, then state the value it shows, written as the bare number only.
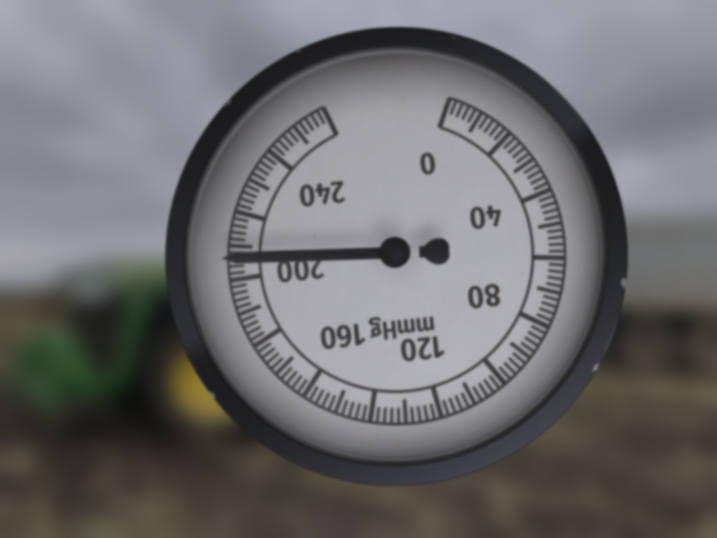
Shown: 206
